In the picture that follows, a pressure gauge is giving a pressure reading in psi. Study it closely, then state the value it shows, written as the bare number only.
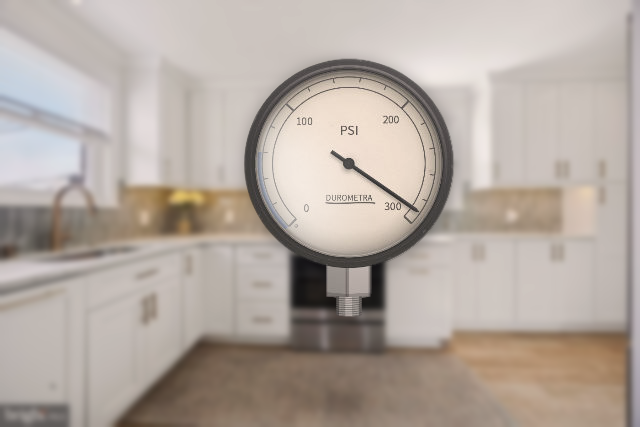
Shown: 290
